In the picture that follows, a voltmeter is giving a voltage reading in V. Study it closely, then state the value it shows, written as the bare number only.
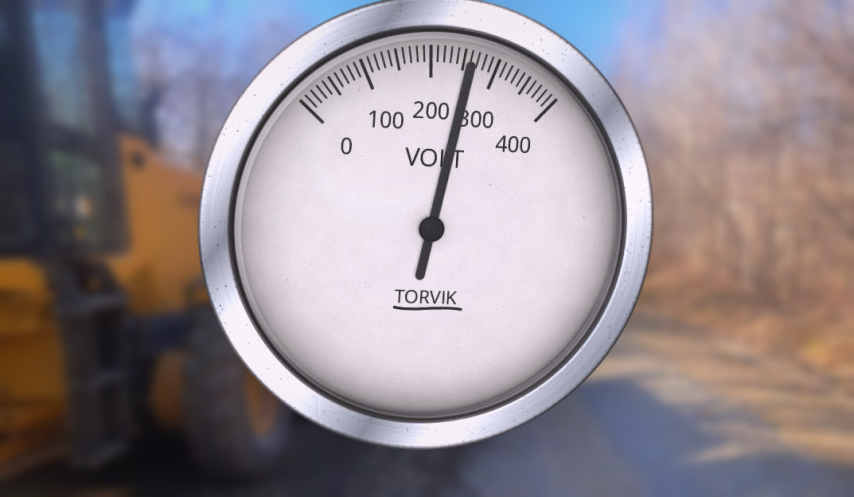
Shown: 260
